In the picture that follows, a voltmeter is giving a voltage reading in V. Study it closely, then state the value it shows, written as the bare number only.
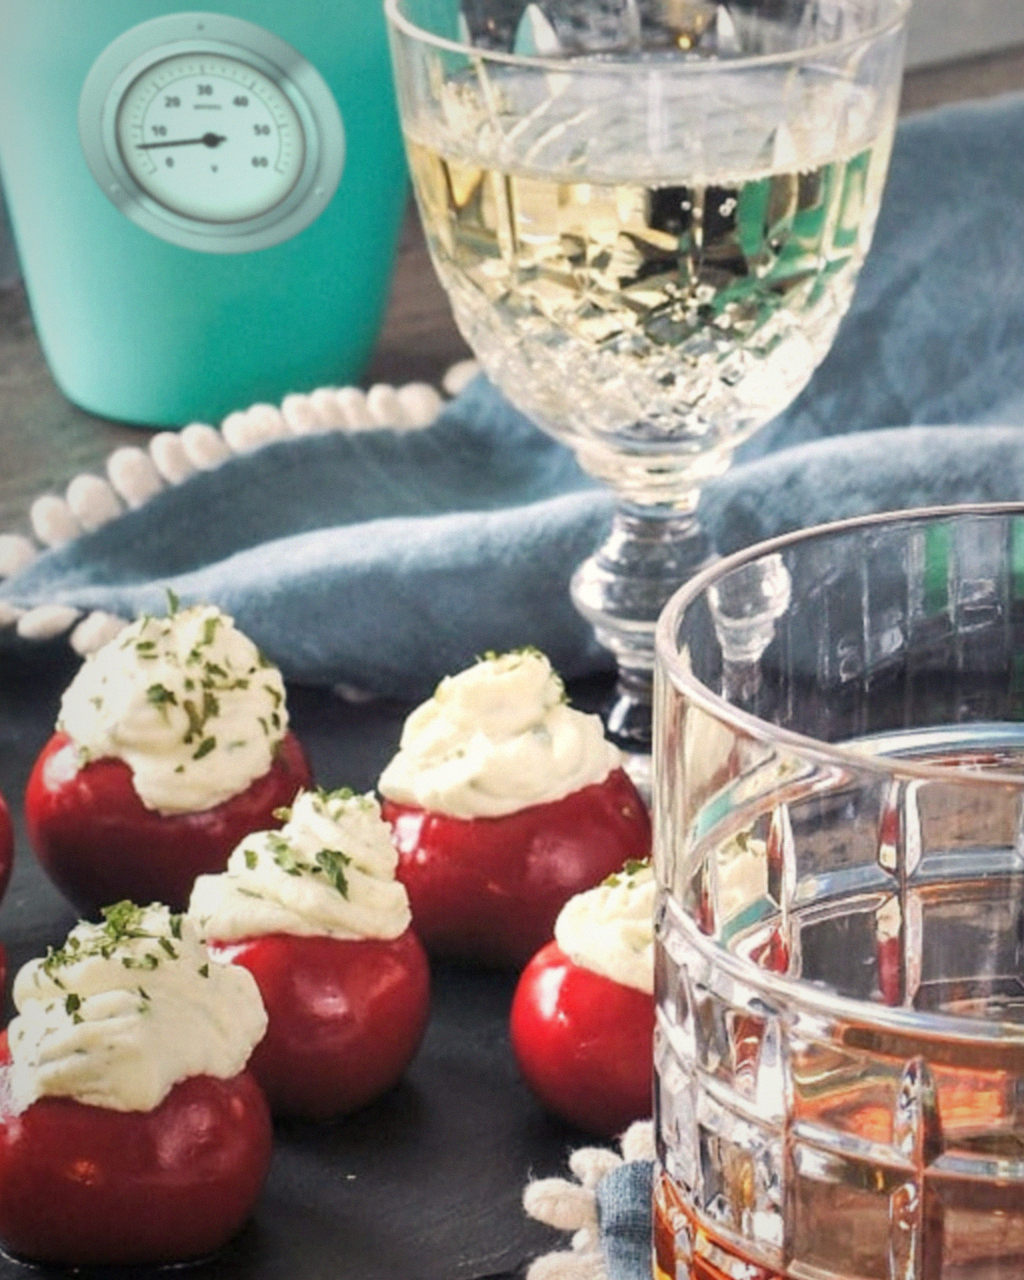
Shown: 6
